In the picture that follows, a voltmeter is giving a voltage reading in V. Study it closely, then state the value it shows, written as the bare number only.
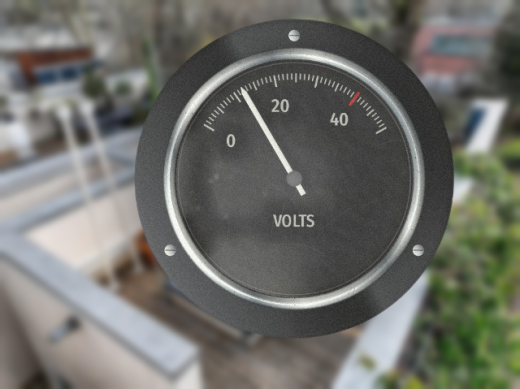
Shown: 12
